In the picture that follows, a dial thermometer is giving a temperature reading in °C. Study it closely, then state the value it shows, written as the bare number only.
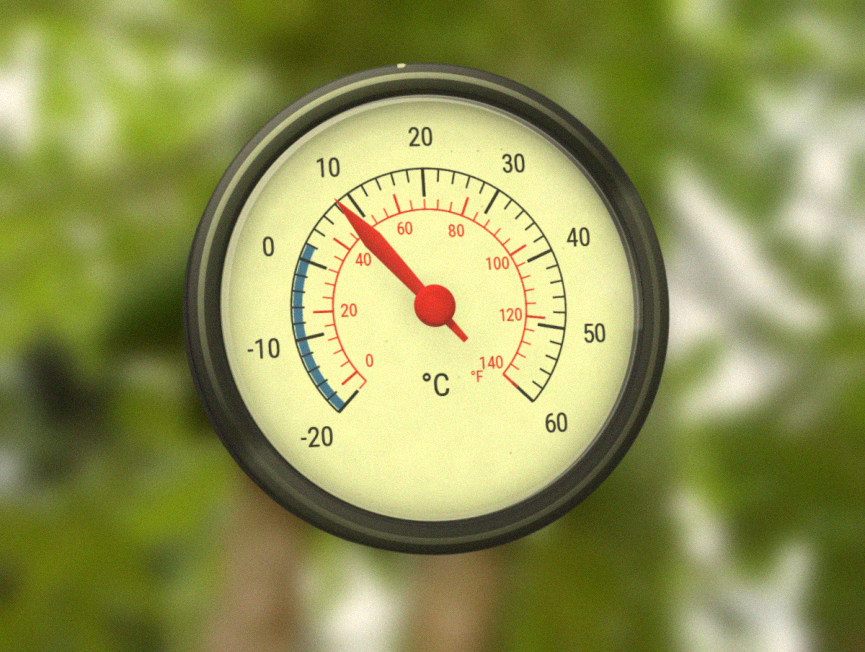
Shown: 8
